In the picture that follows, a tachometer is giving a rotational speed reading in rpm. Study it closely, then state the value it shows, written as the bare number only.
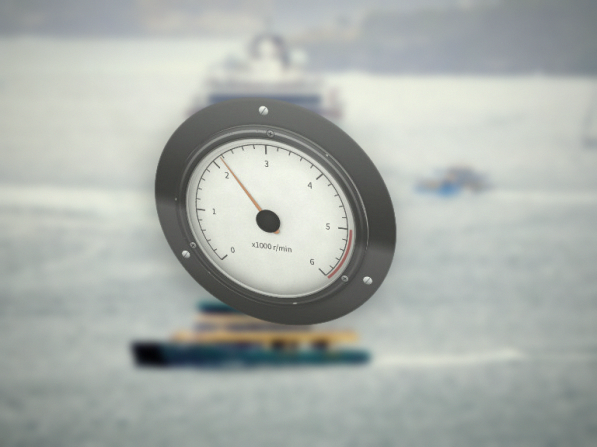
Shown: 2200
